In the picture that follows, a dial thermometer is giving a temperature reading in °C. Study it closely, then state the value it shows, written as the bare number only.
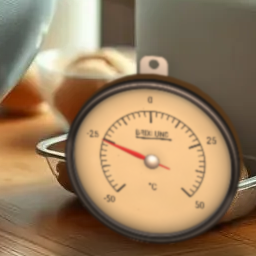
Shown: -25
